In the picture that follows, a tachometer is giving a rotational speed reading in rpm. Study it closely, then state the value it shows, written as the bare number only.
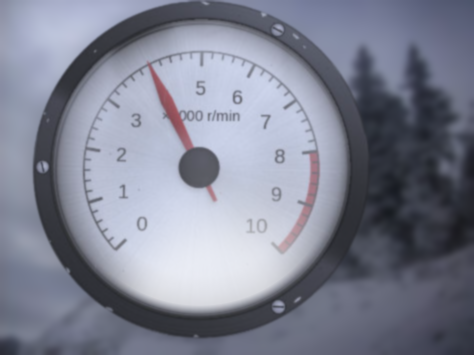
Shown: 4000
